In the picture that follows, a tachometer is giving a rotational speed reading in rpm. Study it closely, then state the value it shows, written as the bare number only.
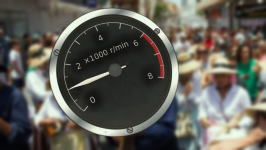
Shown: 1000
